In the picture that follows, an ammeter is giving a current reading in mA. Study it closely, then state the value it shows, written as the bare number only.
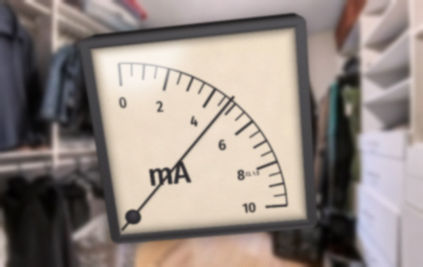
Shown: 4.75
